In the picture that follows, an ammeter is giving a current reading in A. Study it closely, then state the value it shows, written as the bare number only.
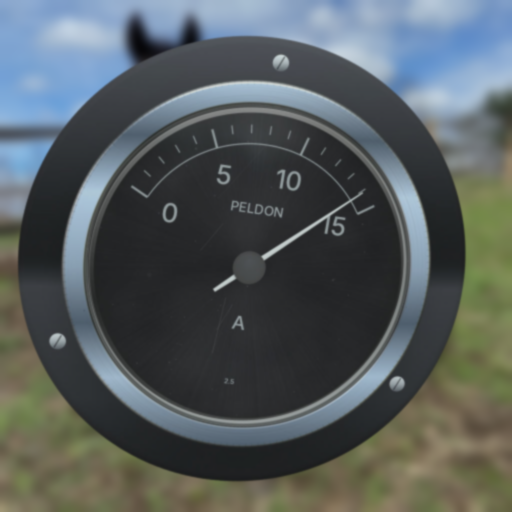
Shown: 14
